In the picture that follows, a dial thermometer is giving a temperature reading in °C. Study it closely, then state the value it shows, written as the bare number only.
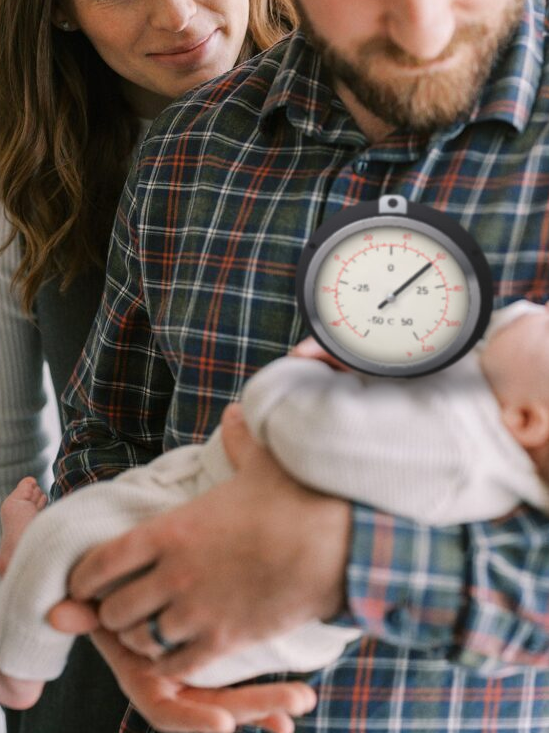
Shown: 15
